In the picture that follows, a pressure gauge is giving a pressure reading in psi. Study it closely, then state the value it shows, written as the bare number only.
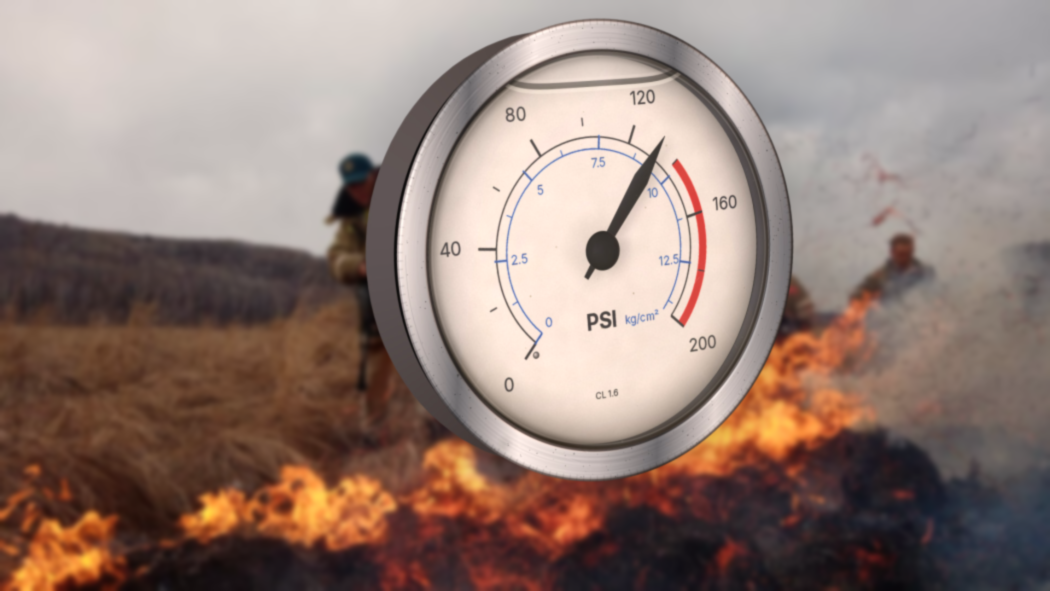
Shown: 130
